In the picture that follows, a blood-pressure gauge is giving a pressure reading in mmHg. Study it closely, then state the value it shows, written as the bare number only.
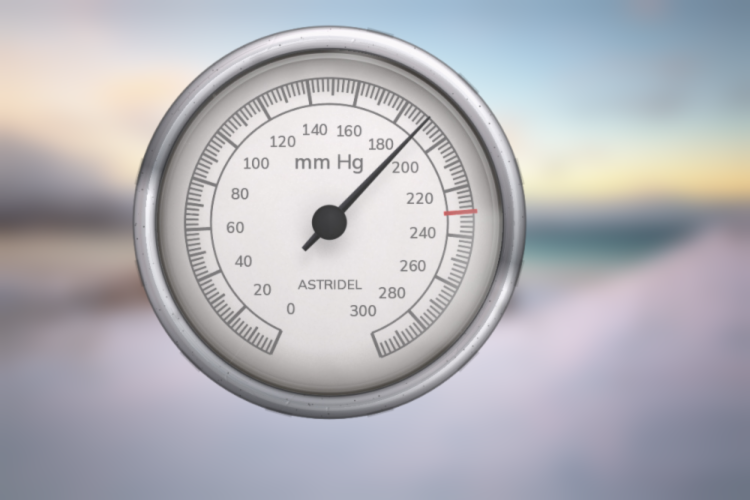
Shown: 190
